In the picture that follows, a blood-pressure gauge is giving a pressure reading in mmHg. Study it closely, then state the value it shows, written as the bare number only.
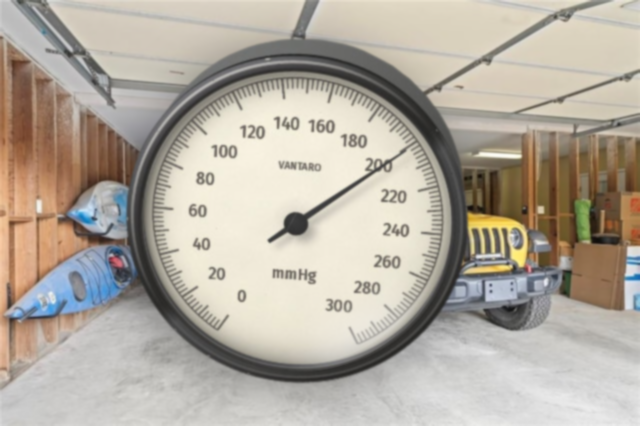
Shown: 200
